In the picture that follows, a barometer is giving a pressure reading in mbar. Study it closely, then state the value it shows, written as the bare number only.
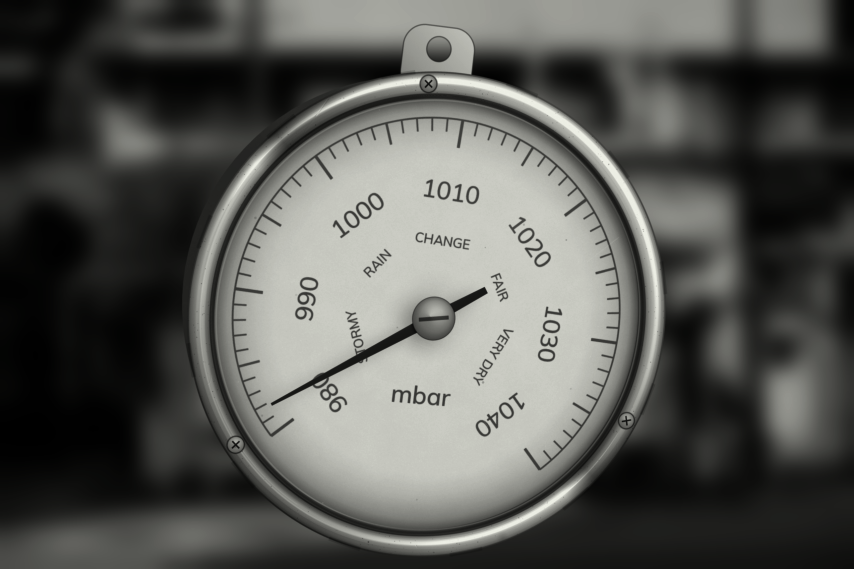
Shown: 982
